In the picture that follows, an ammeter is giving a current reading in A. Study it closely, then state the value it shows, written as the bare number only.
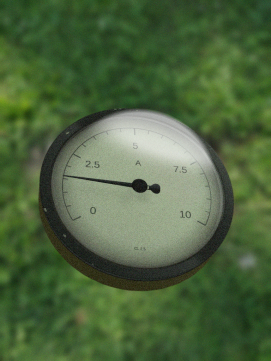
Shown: 1.5
